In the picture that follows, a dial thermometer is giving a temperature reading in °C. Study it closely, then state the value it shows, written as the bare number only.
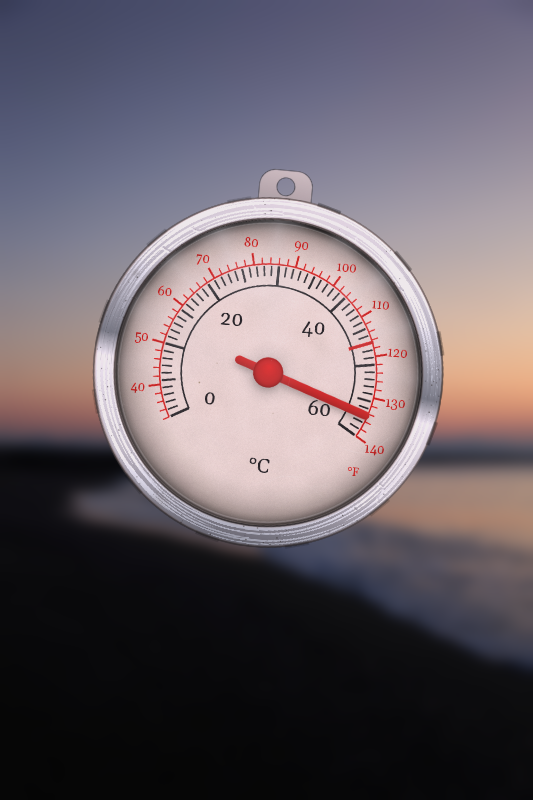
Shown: 57
